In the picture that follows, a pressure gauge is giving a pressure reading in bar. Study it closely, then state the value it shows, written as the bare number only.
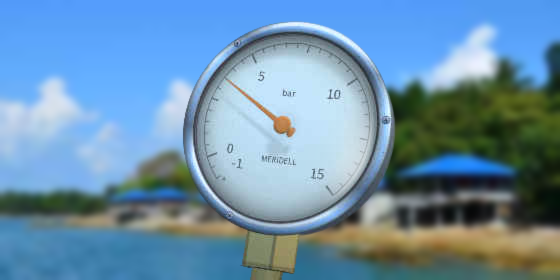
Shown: 3.5
